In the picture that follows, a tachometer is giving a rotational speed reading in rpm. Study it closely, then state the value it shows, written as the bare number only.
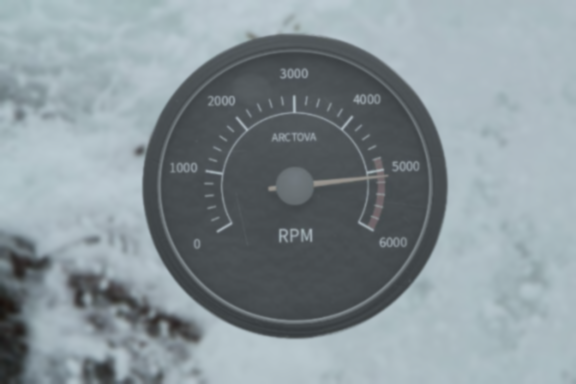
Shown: 5100
